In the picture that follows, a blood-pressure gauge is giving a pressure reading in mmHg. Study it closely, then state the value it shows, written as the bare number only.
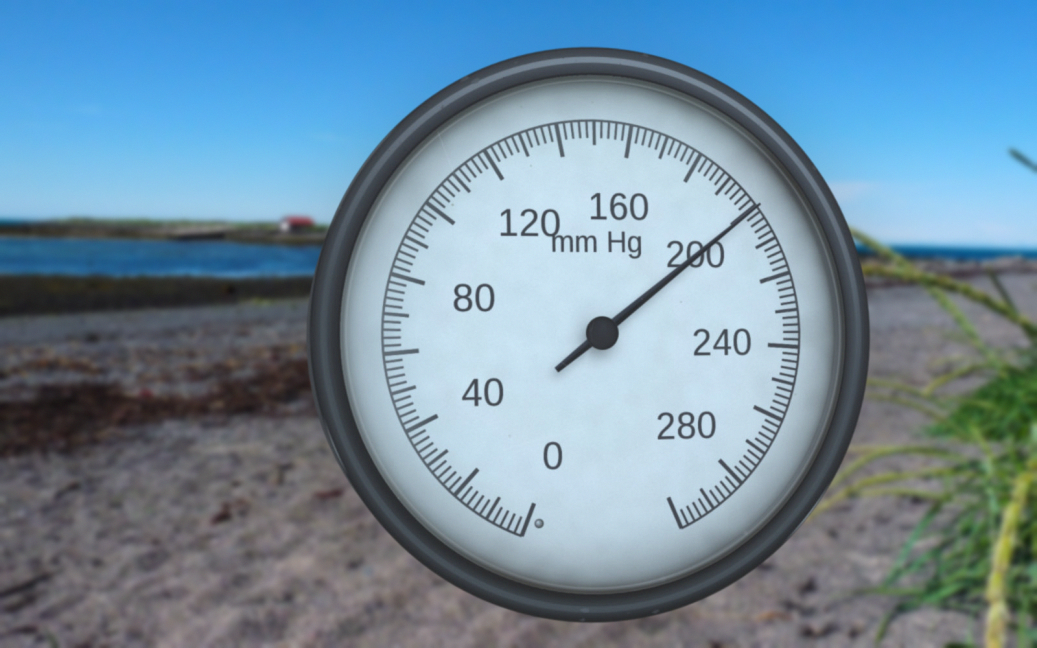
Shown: 200
